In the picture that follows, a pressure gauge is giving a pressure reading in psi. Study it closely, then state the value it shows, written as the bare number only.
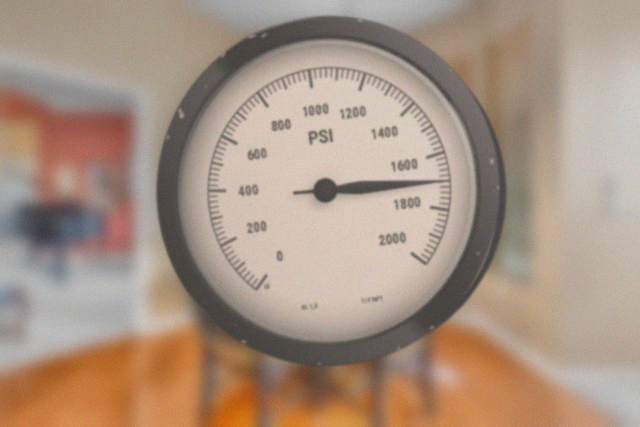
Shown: 1700
